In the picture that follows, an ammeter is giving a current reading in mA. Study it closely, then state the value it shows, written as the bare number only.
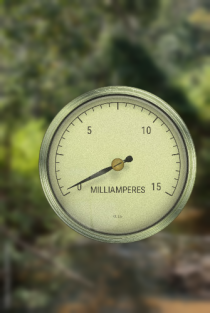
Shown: 0.25
